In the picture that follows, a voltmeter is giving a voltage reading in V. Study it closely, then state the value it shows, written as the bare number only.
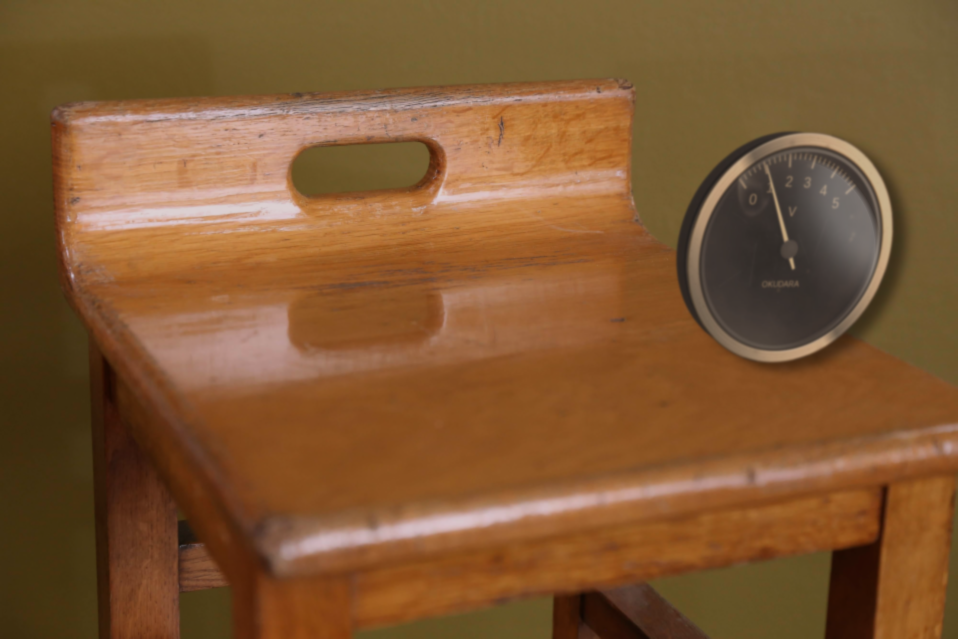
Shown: 1
